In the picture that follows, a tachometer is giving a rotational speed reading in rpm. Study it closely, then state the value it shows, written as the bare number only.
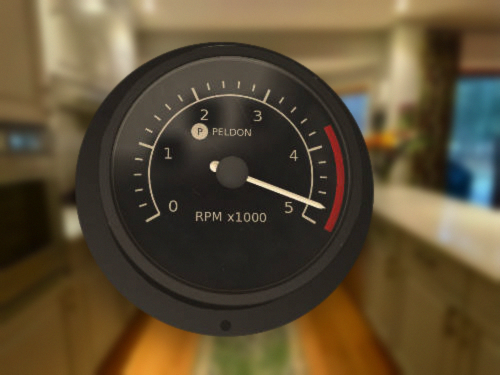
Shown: 4800
